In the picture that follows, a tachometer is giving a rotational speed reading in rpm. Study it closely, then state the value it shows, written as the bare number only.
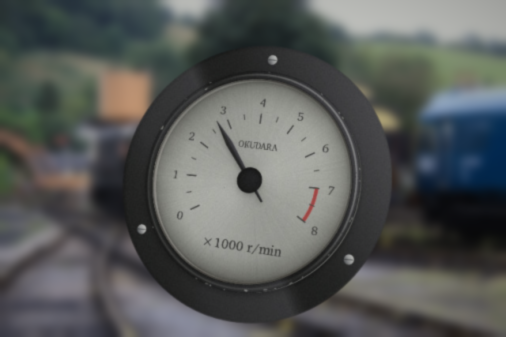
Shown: 2750
